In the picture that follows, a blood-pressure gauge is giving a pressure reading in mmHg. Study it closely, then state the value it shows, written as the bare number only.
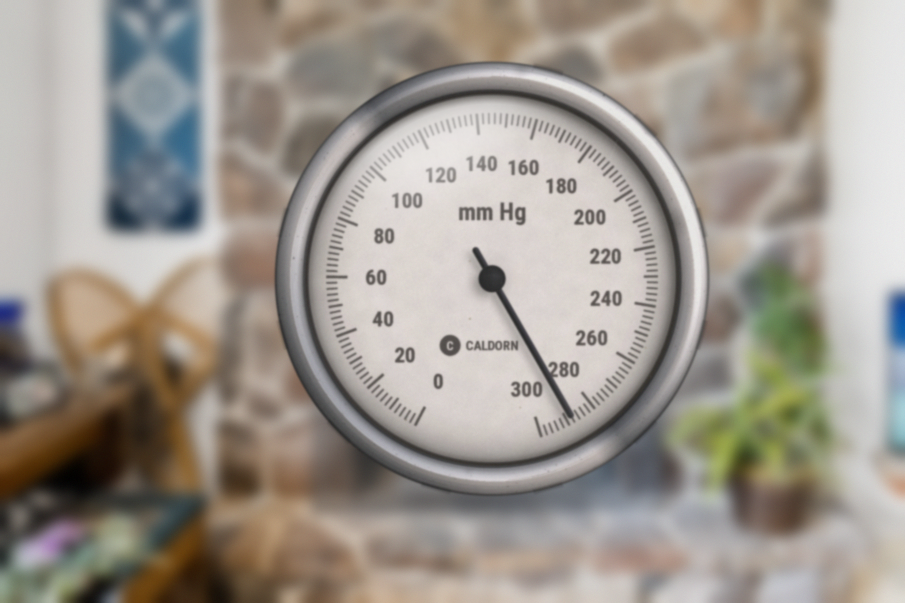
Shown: 288
